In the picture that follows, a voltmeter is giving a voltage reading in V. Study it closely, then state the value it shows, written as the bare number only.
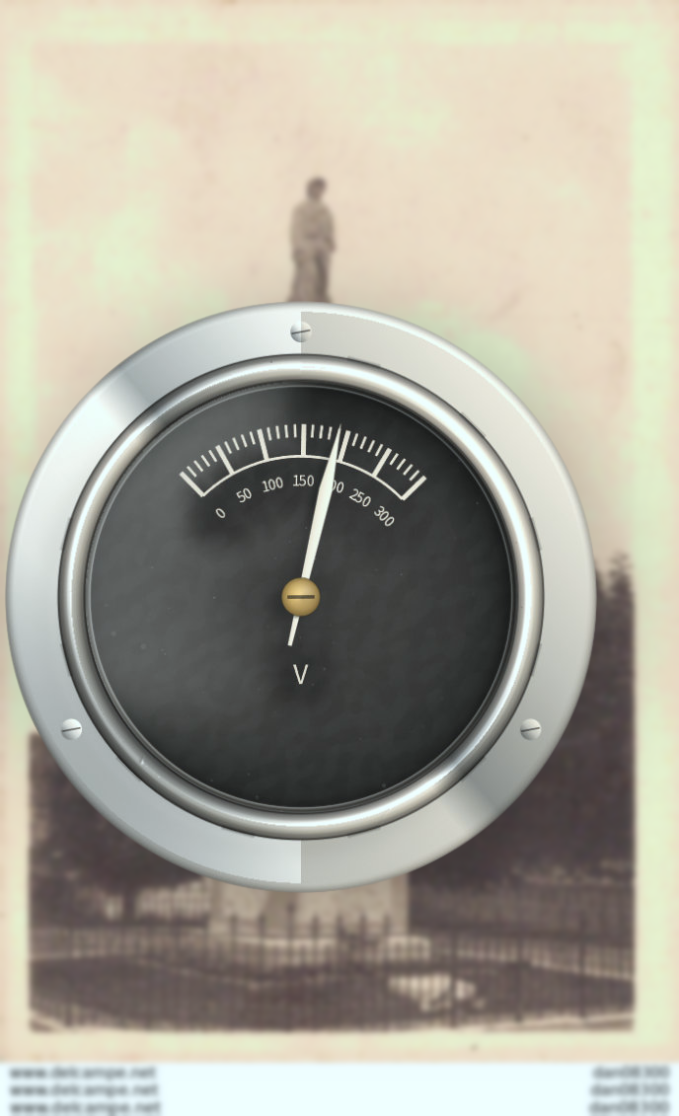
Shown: 190
